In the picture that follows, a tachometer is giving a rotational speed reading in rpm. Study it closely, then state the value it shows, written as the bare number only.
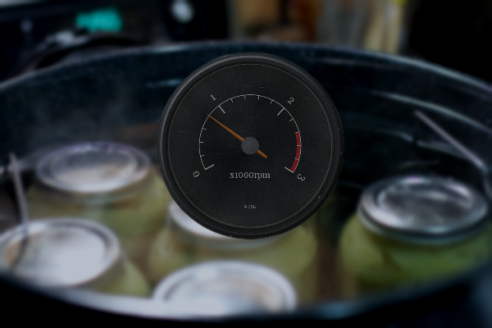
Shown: 800
